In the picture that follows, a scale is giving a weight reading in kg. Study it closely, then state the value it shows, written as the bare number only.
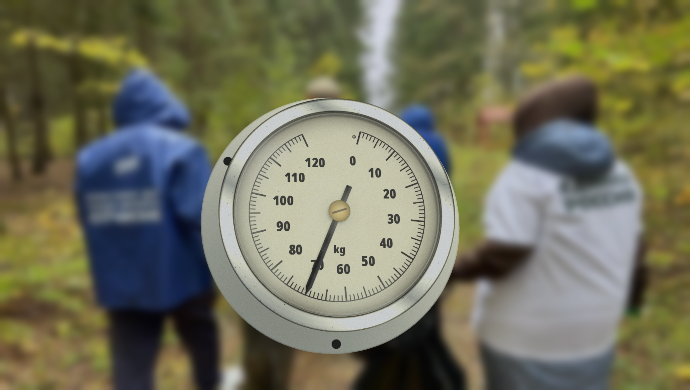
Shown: 70
